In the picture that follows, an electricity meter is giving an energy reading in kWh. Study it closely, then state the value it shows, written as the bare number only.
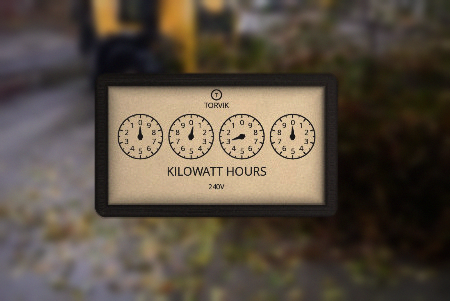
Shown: 30
